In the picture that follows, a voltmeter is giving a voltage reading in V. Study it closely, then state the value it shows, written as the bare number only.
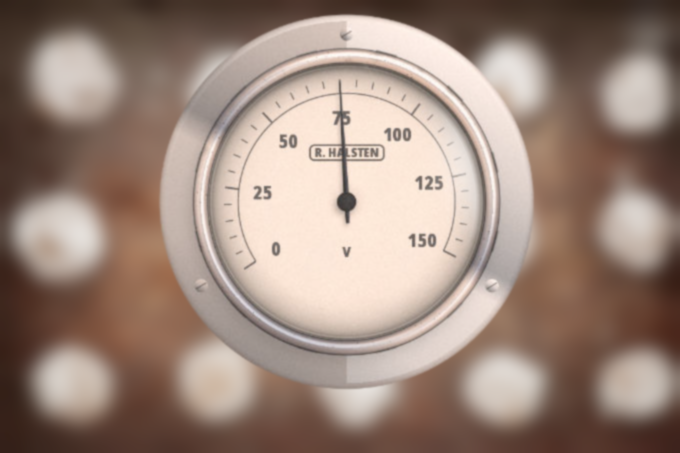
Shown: 75
